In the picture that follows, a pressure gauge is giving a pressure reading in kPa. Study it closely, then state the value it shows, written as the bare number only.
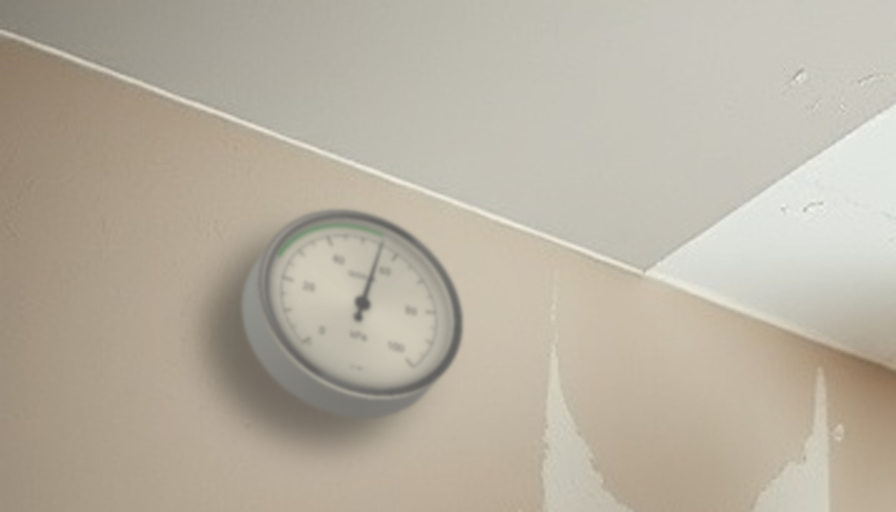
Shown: 55
